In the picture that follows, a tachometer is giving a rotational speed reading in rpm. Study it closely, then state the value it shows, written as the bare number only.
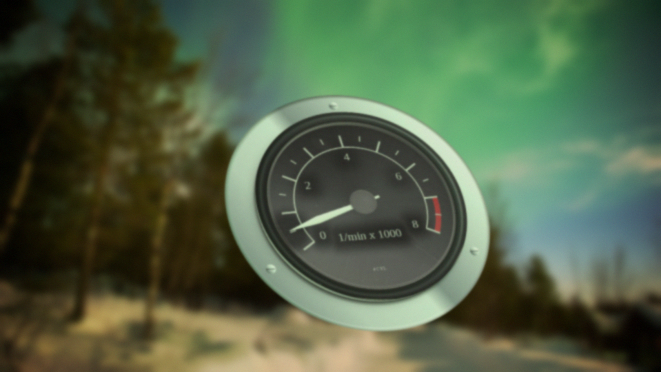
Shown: 500
